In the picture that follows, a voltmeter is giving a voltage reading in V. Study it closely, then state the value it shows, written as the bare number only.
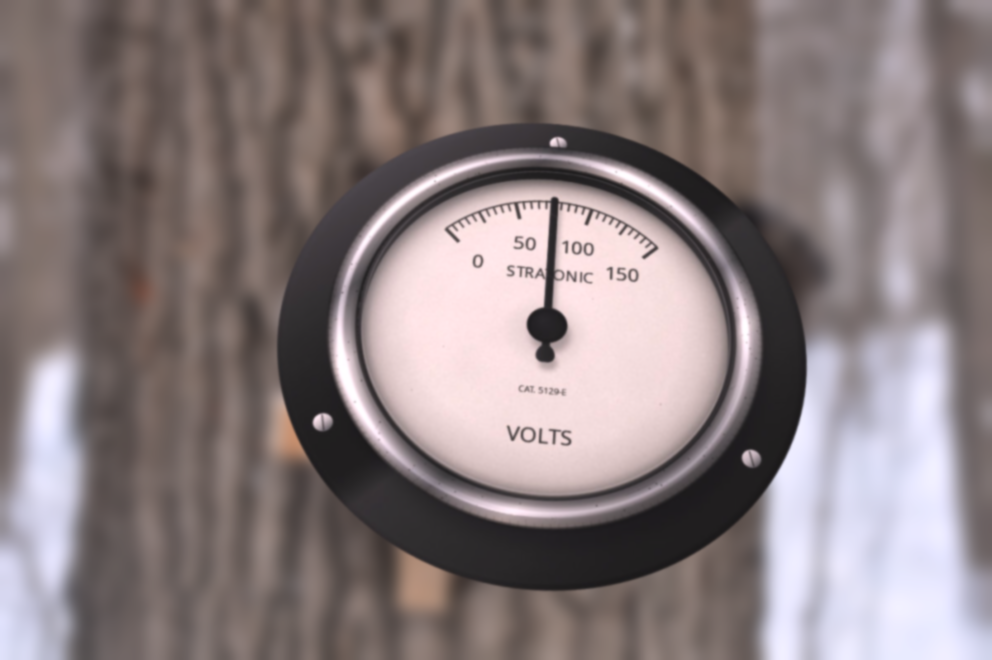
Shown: 75
